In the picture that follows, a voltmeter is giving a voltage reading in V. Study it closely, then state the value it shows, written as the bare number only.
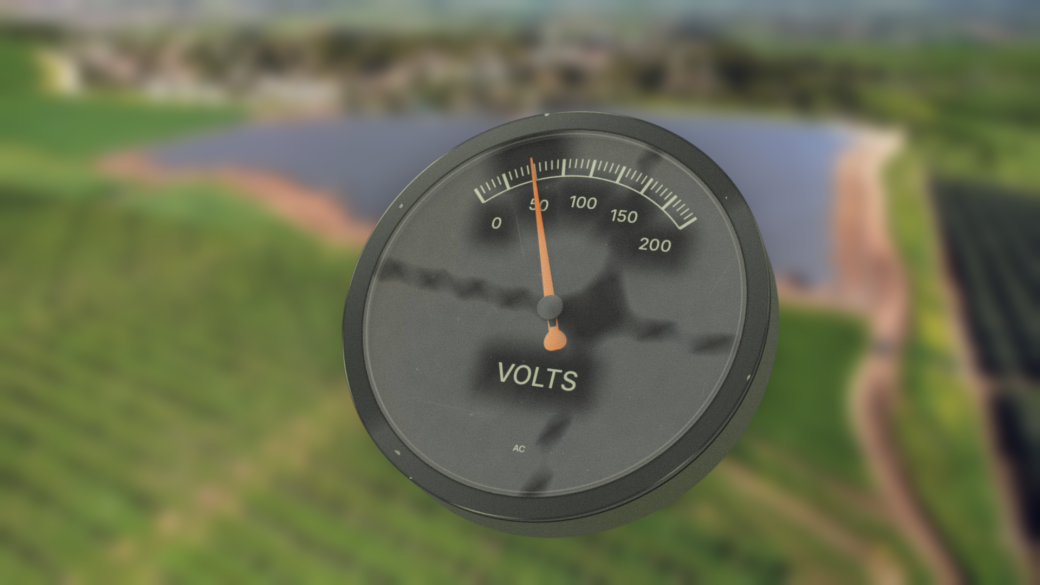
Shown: 50
